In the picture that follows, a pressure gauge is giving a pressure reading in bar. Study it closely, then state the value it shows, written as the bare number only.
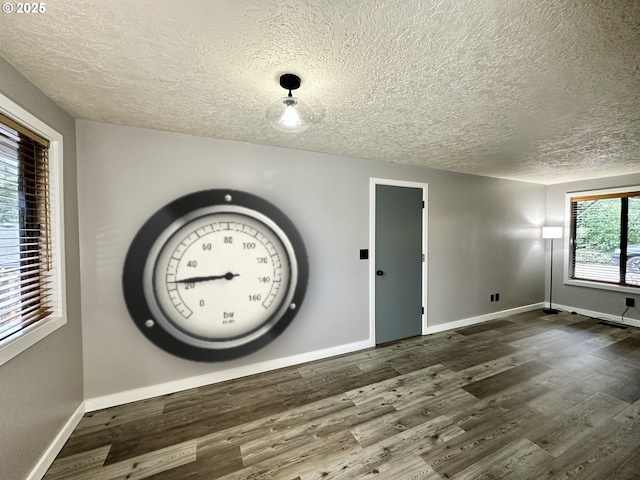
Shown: 25
